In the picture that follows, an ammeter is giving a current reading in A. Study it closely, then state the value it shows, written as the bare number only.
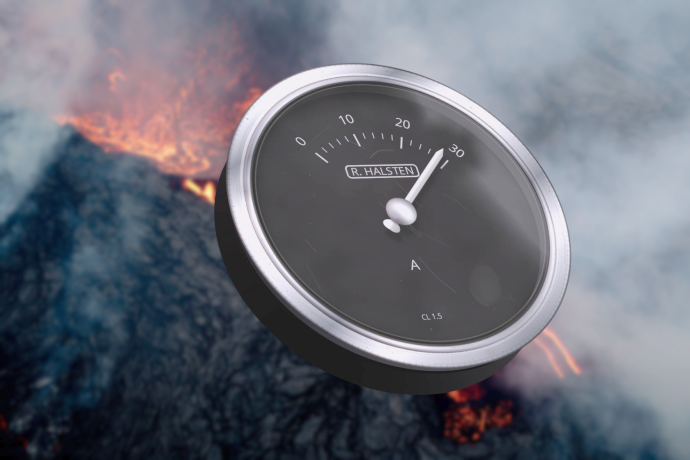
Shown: 28
